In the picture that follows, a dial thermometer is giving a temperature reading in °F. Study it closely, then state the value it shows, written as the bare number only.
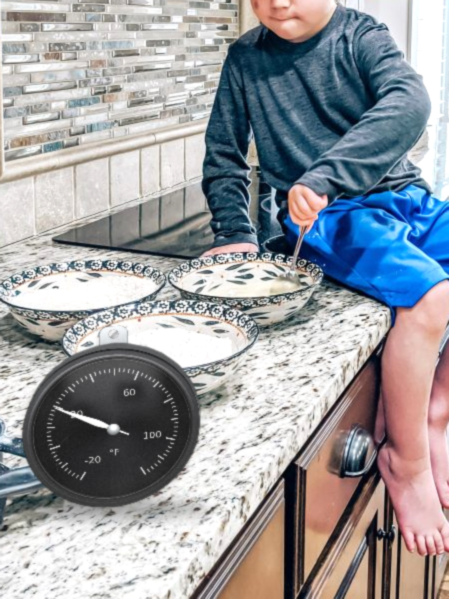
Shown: 20
